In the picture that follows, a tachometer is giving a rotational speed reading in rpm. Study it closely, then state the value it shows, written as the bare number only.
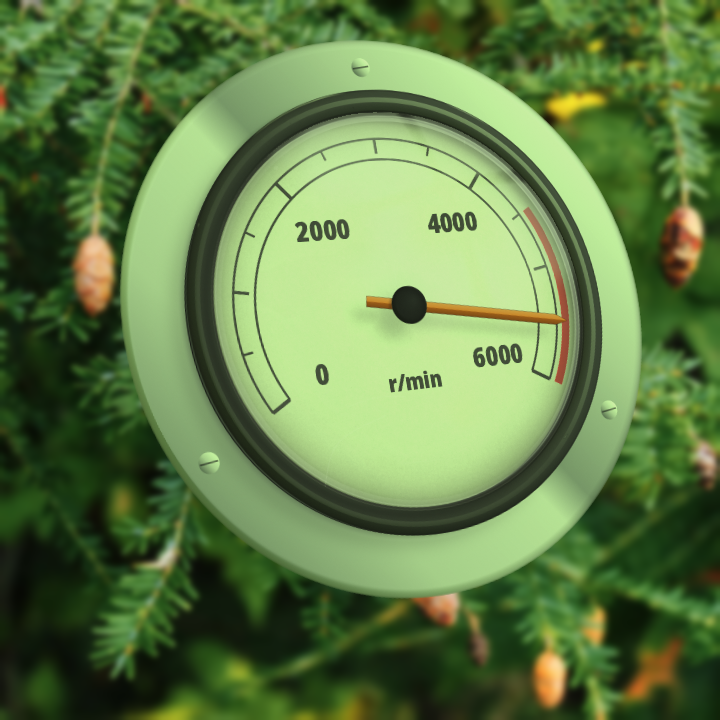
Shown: 5500
